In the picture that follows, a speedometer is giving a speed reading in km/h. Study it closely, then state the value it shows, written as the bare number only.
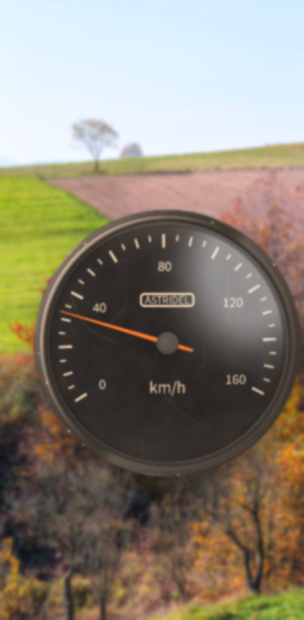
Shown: 32.5
